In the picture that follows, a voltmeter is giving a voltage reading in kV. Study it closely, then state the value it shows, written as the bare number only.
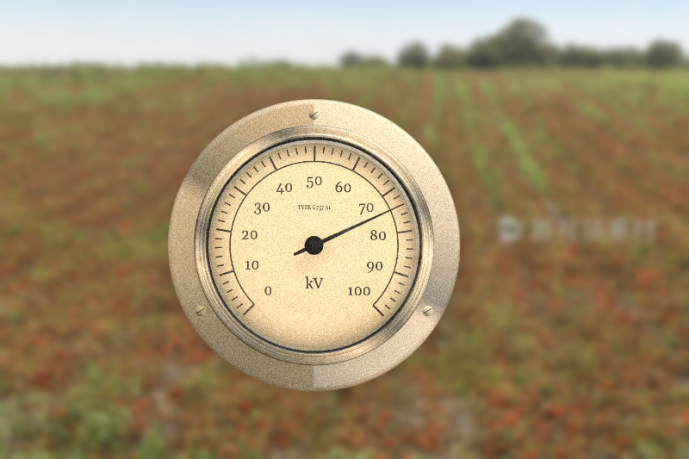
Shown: 74
